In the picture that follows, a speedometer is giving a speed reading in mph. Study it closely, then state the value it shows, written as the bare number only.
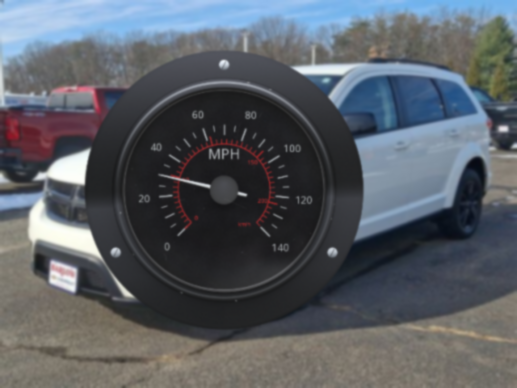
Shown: 30
